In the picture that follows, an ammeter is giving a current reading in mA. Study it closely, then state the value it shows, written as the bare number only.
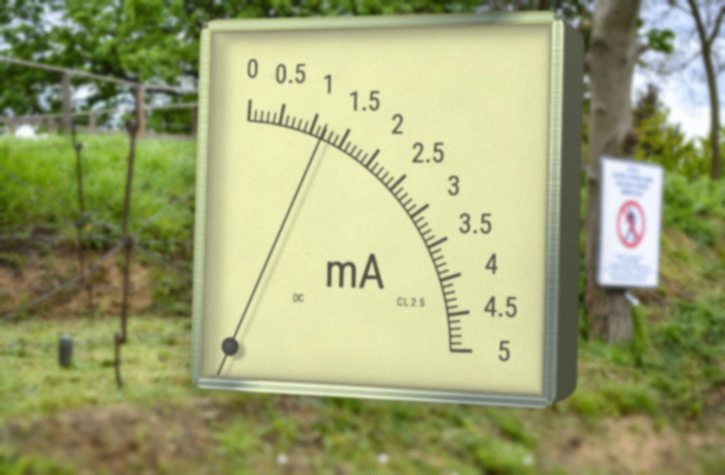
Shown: 1.2
